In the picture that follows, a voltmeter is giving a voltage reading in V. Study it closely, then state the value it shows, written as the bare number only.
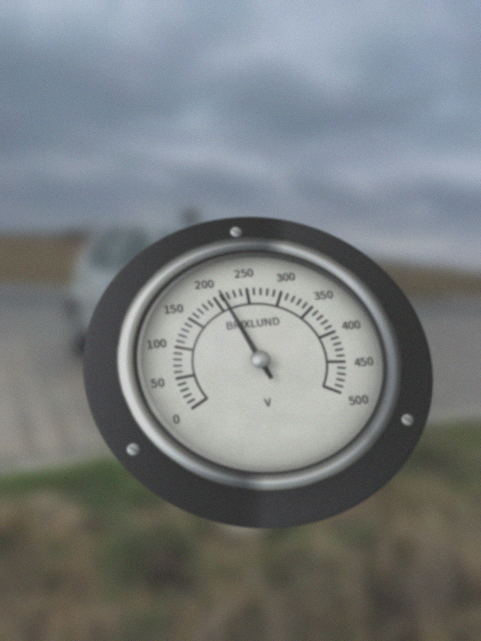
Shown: 210
